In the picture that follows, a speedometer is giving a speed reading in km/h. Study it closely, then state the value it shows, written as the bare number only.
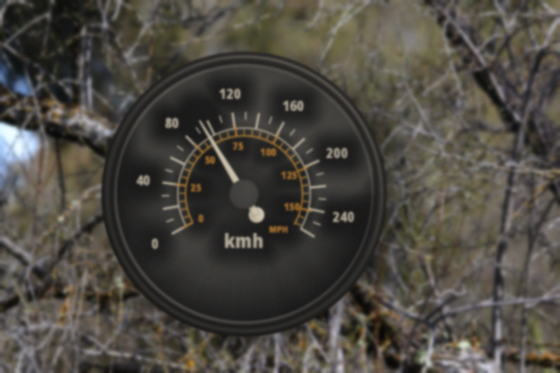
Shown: 95
